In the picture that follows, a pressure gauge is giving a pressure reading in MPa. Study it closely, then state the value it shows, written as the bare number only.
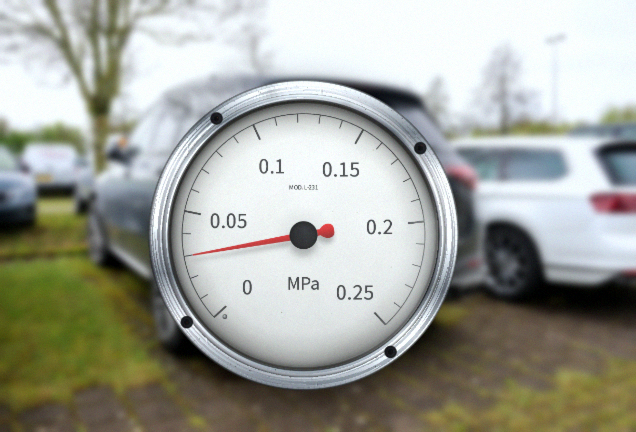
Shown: 0.03
